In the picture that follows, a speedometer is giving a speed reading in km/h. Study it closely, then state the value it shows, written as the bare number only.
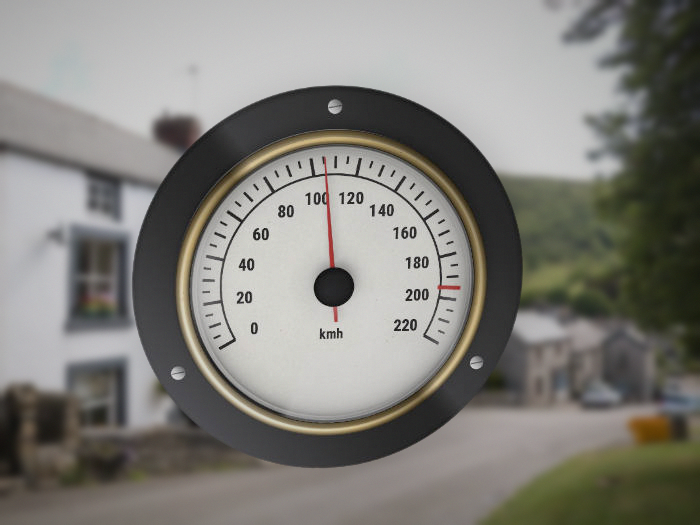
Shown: 105
